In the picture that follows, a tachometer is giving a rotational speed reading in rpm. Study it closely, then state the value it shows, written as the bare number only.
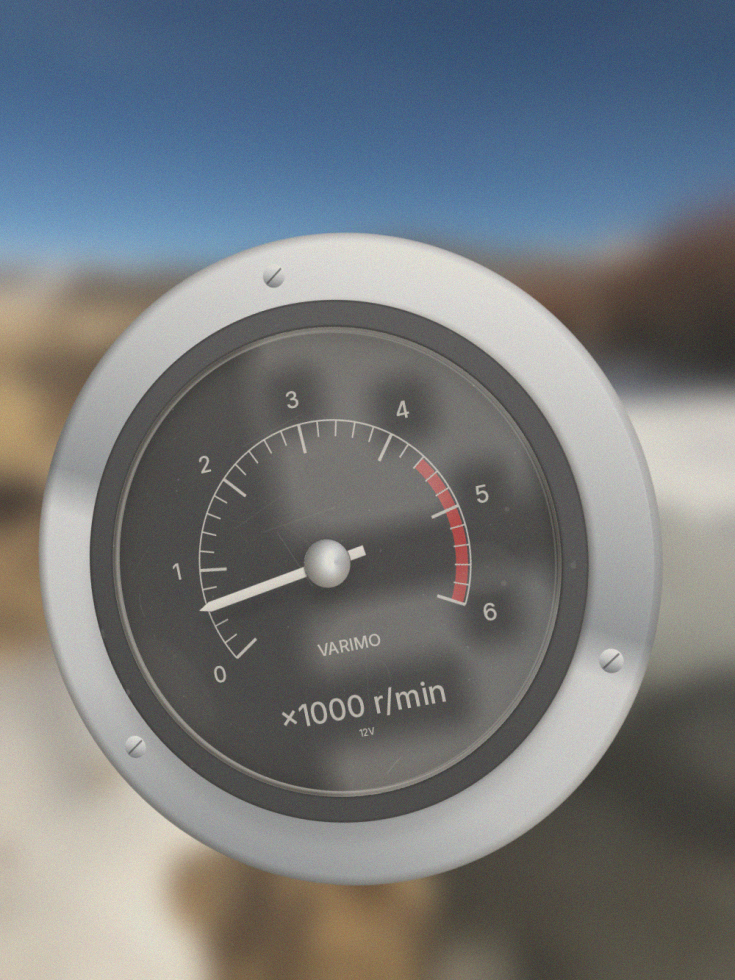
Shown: 600
